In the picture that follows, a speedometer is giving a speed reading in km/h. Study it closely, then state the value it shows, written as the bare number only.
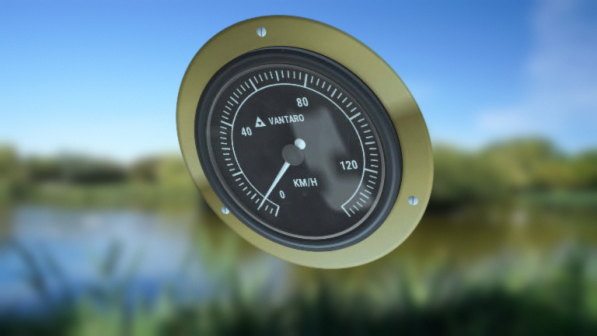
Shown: 6
